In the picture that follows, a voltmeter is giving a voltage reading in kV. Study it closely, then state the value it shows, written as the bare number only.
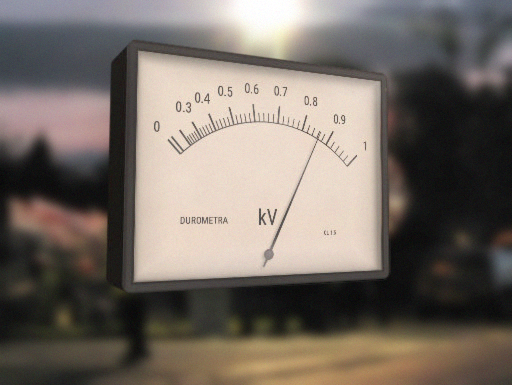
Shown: 0.86
